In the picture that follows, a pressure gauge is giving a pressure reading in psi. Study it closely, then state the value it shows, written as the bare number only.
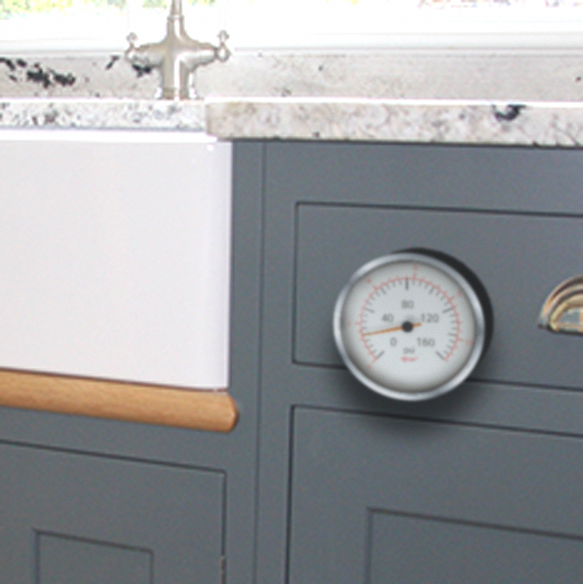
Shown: 20
